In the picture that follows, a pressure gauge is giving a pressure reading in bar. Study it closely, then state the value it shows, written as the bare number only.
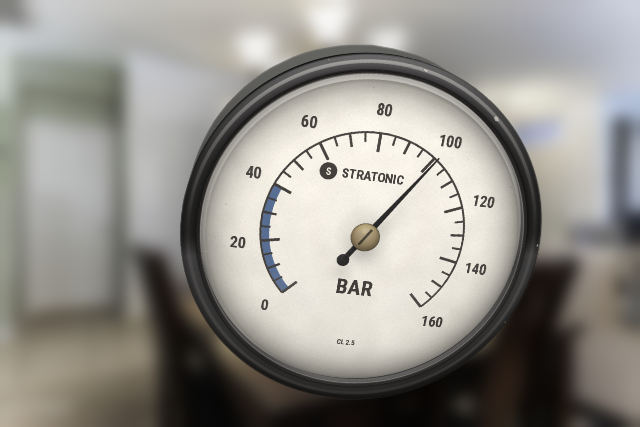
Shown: 100
